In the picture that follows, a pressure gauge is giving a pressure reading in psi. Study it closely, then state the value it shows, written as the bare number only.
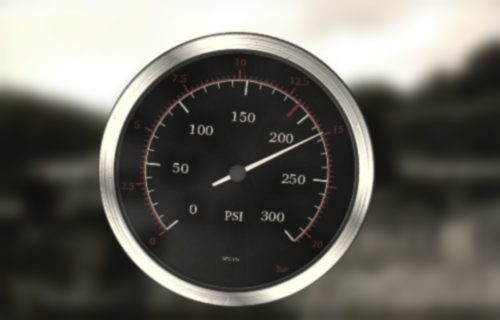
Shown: 215
